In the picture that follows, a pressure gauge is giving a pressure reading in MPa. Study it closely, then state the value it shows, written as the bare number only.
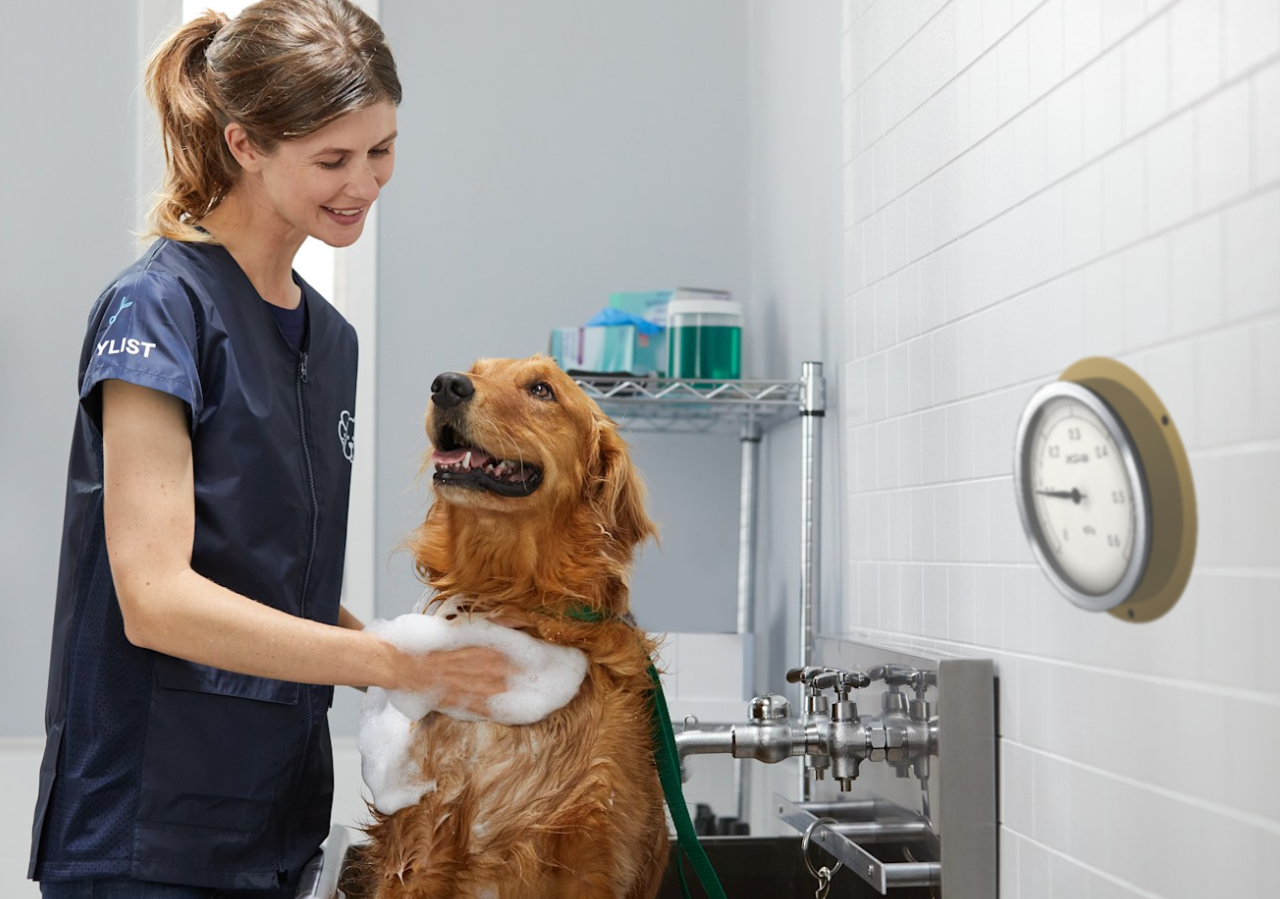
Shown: 0.1
